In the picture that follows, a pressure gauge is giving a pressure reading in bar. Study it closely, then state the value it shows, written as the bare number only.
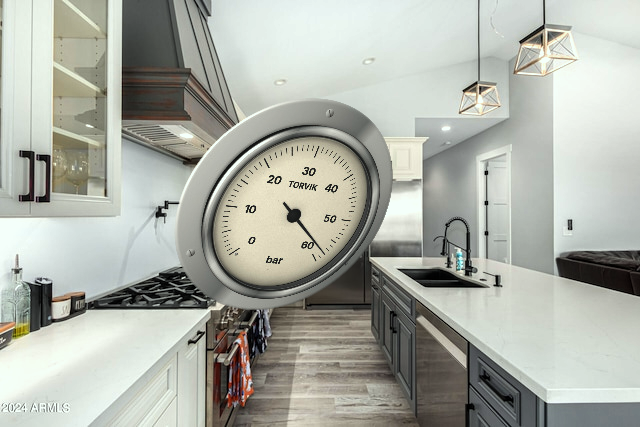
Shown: 58
